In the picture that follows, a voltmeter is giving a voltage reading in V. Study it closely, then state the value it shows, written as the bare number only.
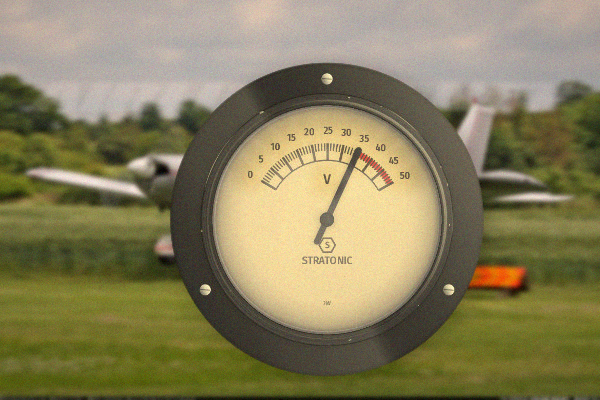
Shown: 35
